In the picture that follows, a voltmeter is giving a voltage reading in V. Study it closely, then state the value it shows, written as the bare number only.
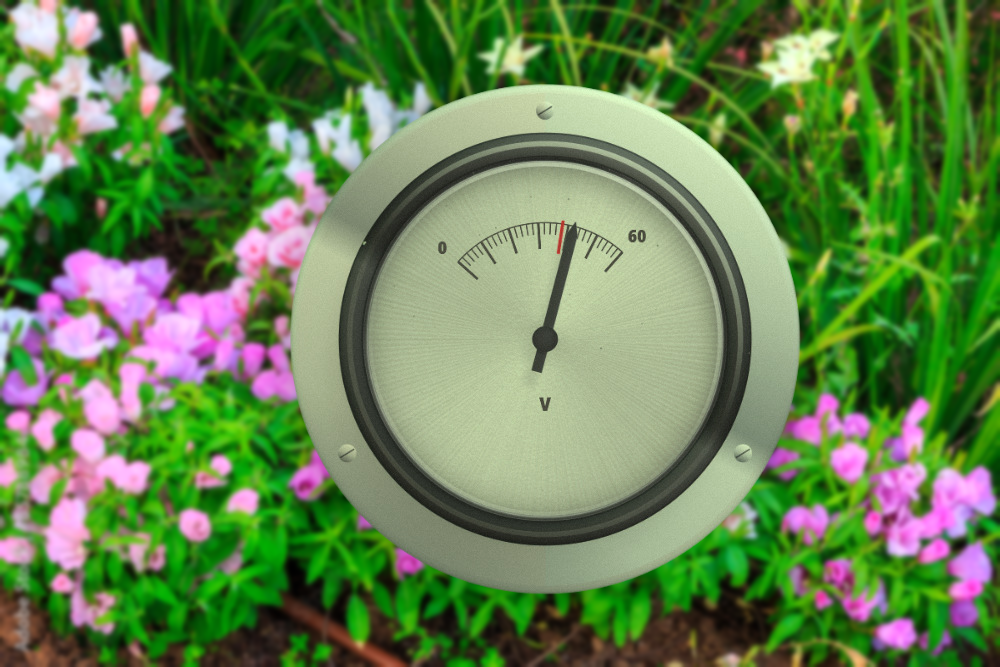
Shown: 42
